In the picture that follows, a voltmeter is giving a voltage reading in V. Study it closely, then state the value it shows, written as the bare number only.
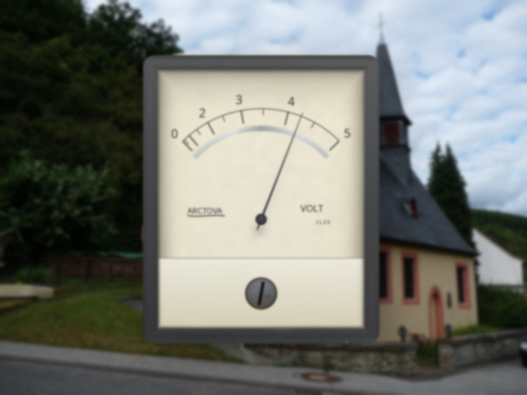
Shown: 4.25
